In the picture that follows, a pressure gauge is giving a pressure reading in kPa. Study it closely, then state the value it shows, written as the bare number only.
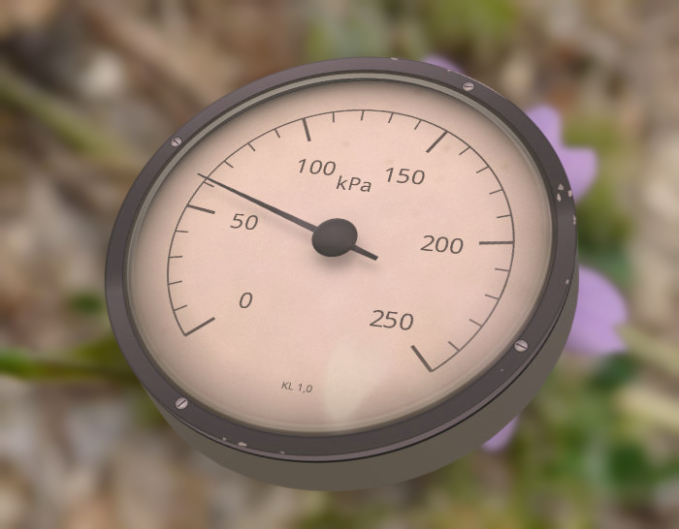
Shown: 60
